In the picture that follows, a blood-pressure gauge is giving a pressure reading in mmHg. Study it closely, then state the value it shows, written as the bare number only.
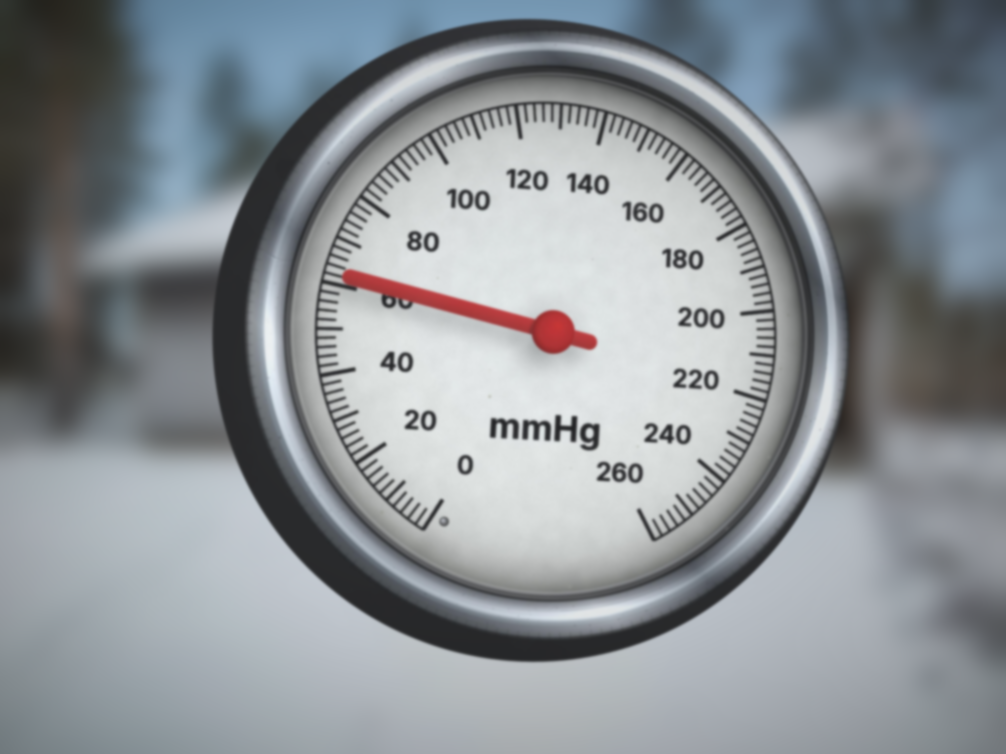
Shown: 62
